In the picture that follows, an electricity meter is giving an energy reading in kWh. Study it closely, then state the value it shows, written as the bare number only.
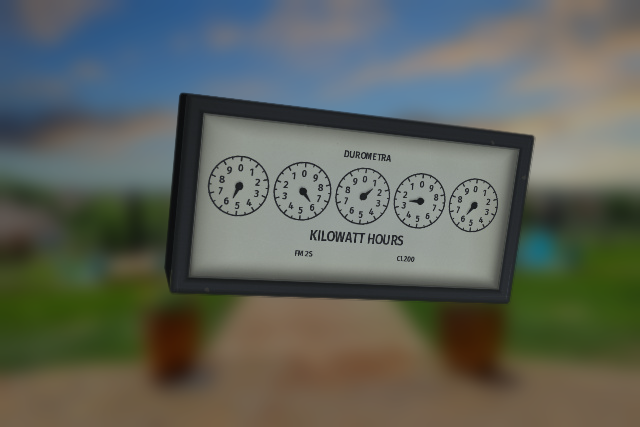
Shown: 56126
